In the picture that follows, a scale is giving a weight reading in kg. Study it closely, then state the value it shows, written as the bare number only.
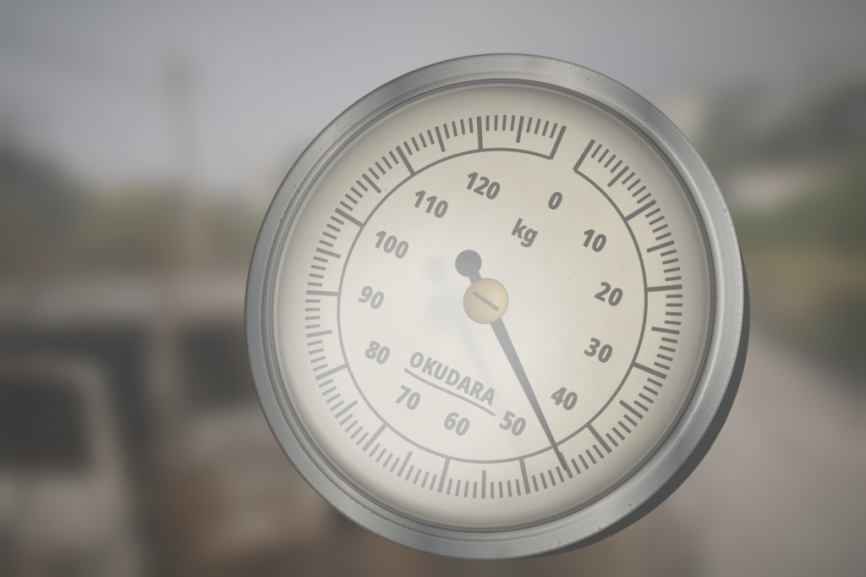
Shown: 45
